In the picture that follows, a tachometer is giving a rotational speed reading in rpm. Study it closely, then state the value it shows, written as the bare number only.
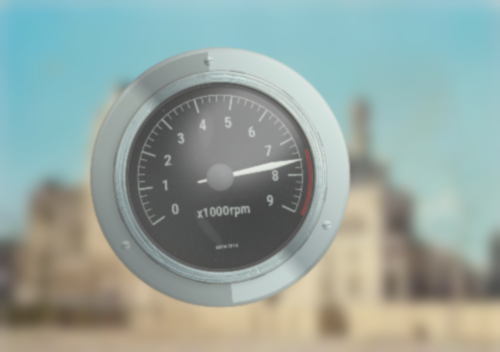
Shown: 7600
